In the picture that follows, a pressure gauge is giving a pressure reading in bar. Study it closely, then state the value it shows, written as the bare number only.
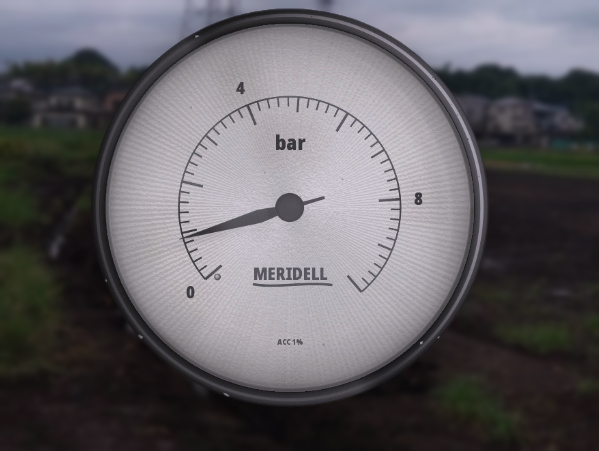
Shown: 0.9
